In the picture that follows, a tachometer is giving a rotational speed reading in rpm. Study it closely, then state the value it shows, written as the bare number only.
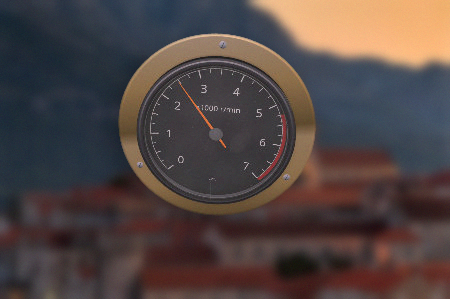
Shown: 2500
